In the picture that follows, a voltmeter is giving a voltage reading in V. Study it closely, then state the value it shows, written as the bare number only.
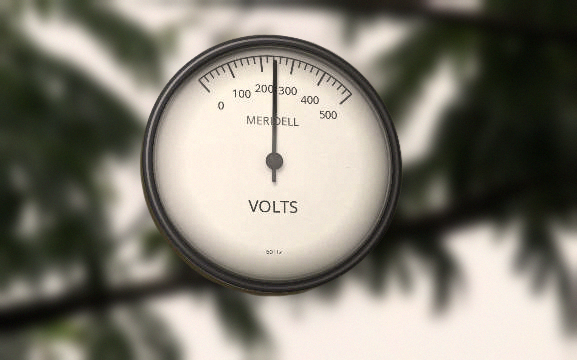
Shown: 240
